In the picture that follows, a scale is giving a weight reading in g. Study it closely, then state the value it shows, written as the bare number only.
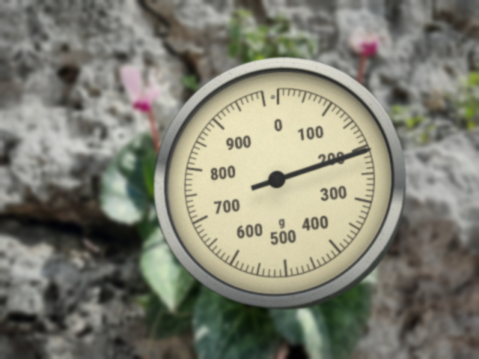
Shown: 210
